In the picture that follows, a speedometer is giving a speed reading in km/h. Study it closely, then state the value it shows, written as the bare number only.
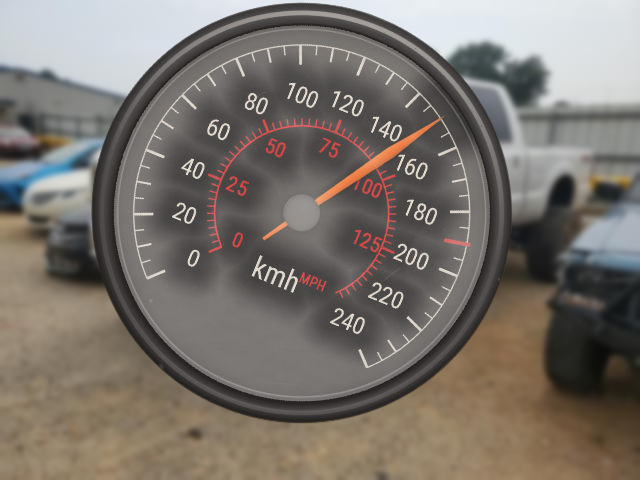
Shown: 150
